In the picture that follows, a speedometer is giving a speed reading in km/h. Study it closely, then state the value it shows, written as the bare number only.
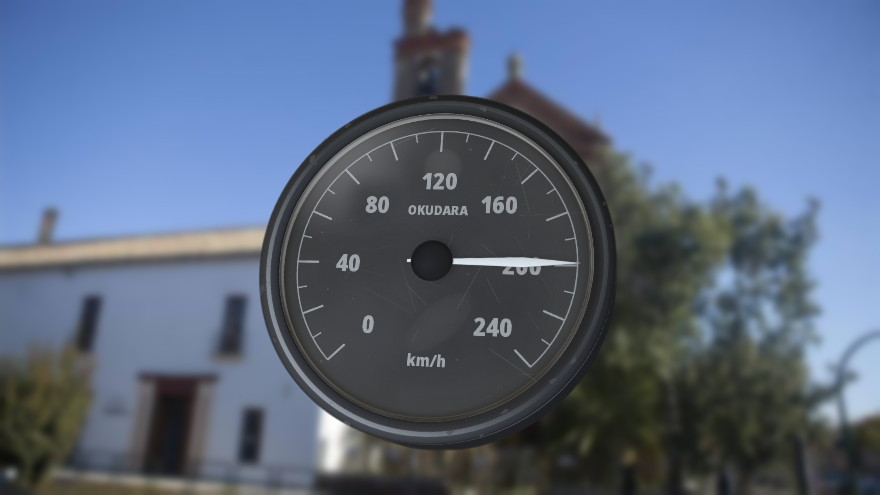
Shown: 200
